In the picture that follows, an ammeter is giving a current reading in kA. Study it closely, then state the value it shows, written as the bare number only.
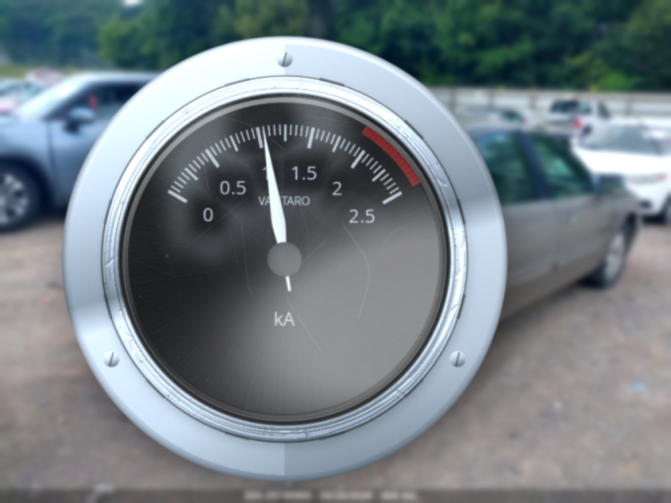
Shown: 1.05
